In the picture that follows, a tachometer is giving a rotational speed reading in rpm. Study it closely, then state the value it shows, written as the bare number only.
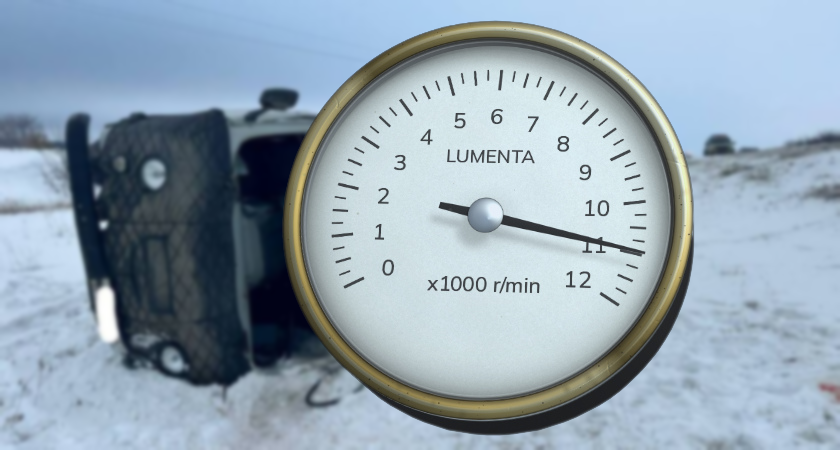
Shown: 11000
